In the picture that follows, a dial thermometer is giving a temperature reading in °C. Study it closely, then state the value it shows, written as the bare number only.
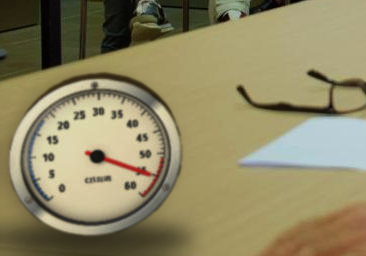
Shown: 55
